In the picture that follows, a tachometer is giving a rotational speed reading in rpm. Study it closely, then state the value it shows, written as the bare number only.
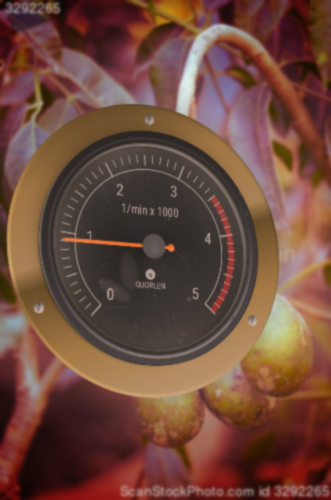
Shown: 900
